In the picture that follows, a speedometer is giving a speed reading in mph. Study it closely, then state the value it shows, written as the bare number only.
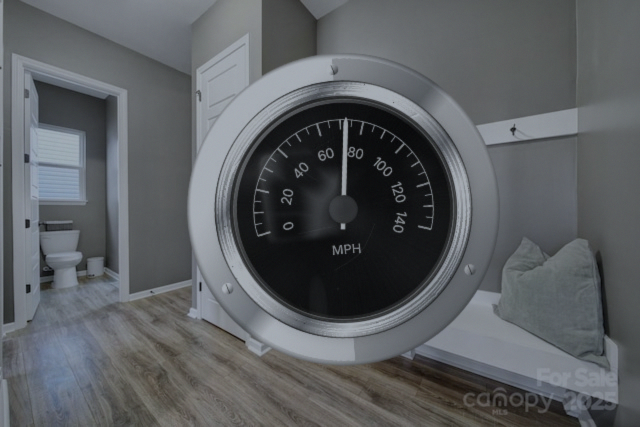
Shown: 72.5
